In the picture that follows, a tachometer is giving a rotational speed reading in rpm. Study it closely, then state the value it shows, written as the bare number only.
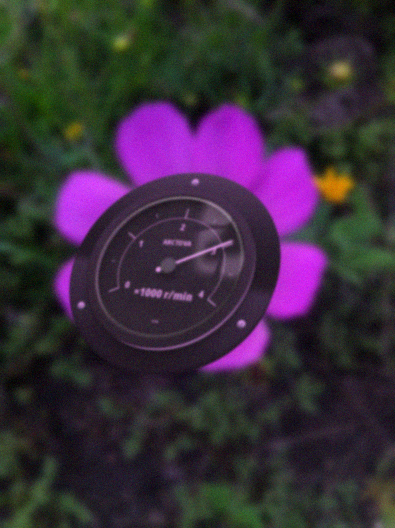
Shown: 3000
